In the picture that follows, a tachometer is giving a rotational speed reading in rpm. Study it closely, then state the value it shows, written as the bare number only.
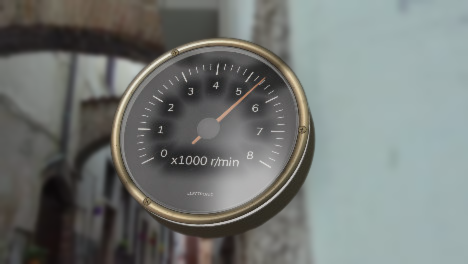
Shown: 5400
